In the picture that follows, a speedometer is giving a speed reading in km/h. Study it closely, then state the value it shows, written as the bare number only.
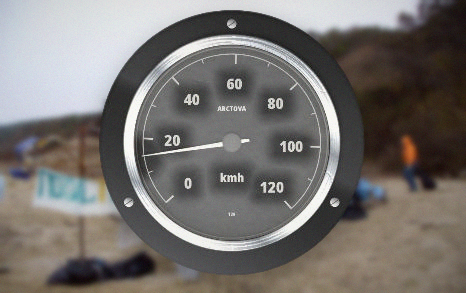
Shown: 15
